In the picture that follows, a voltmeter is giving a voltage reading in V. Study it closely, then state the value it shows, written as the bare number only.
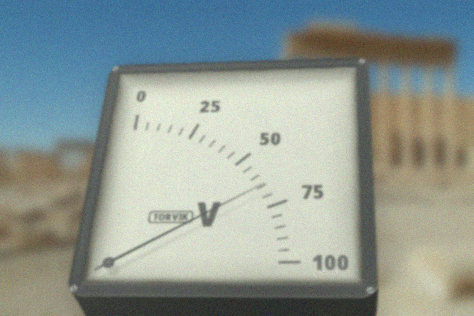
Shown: 65
